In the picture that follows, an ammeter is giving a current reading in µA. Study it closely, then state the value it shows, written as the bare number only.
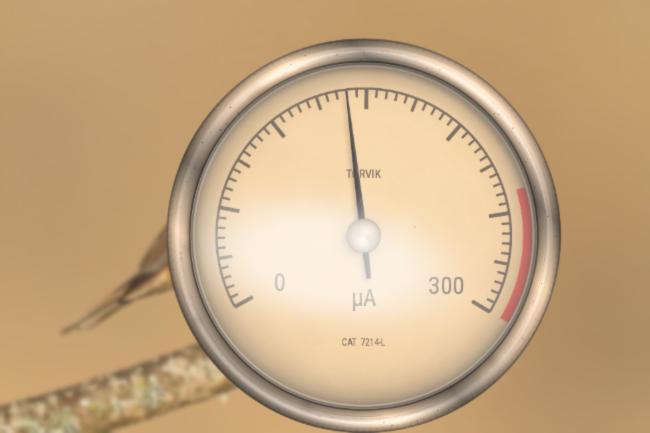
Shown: 140
